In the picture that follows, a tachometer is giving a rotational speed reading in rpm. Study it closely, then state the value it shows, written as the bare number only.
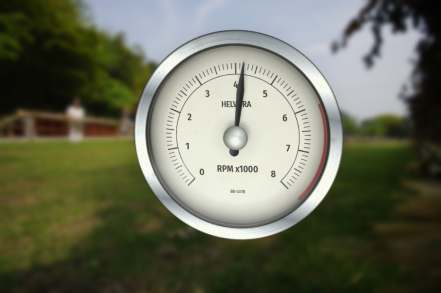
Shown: 4200
